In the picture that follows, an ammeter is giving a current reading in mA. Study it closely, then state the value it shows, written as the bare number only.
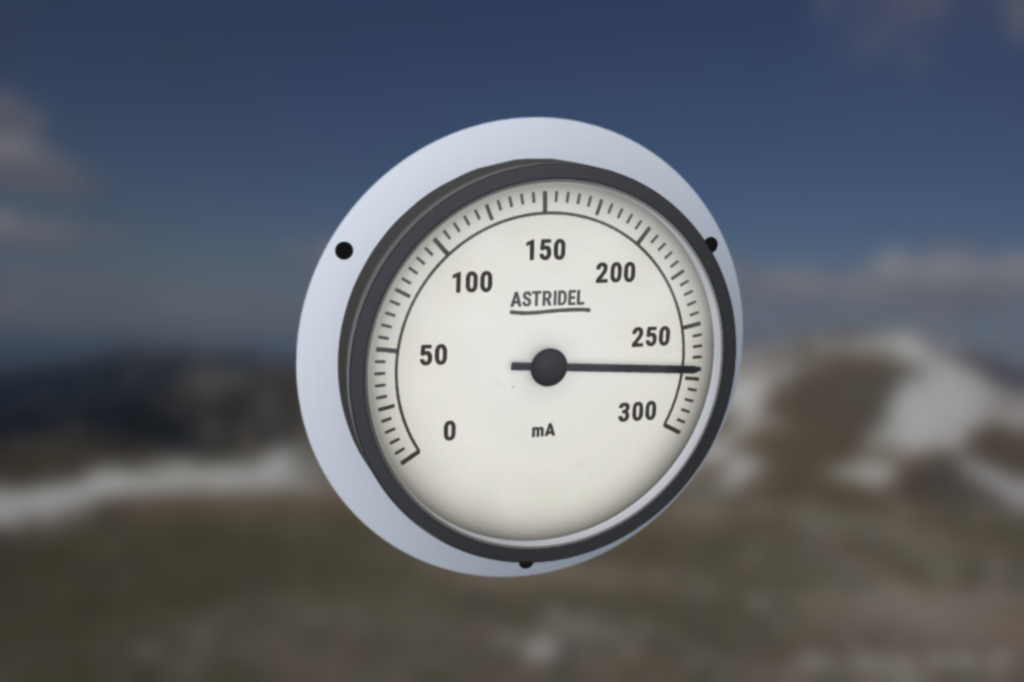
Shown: 270
